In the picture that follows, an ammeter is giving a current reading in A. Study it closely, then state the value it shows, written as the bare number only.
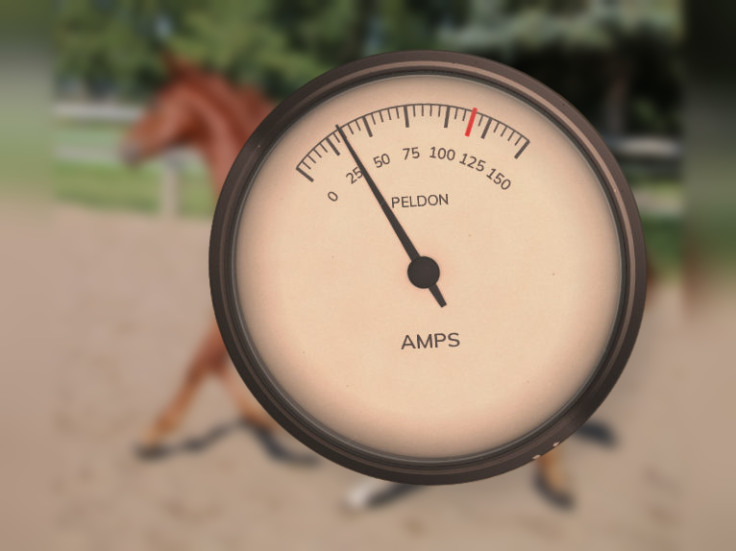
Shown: 35
